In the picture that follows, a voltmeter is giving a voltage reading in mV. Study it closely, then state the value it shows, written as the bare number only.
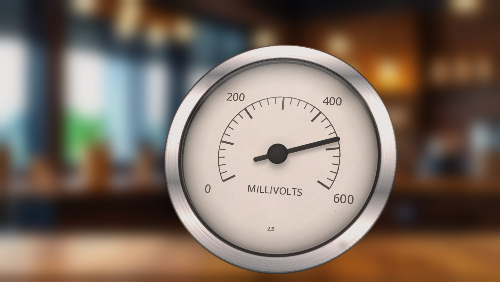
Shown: 480
